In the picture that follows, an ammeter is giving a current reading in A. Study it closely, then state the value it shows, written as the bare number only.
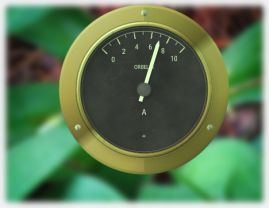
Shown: 7
